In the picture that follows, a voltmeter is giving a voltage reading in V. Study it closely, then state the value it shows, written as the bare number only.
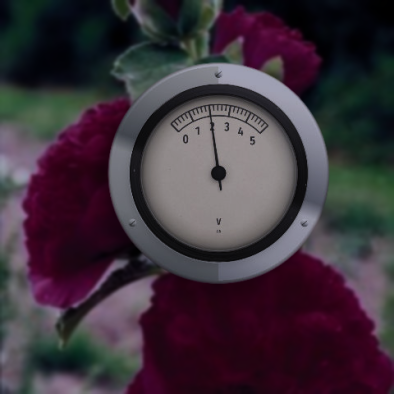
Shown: 2
